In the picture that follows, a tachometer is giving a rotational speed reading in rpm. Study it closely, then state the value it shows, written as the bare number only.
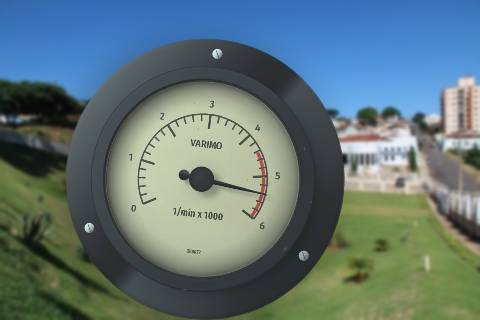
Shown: 5400
